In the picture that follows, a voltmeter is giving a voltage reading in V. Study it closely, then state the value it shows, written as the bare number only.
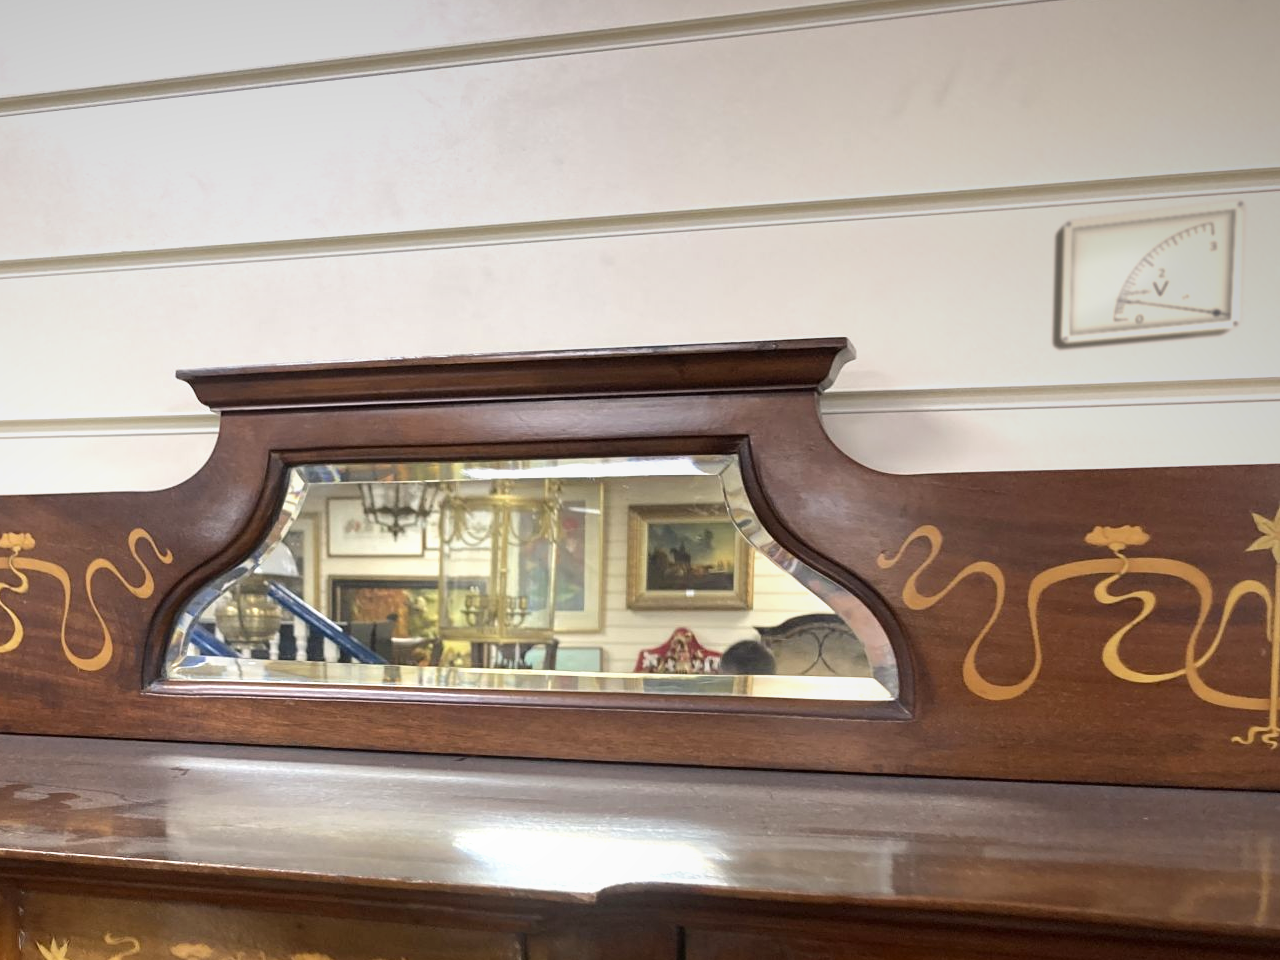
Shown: 1
